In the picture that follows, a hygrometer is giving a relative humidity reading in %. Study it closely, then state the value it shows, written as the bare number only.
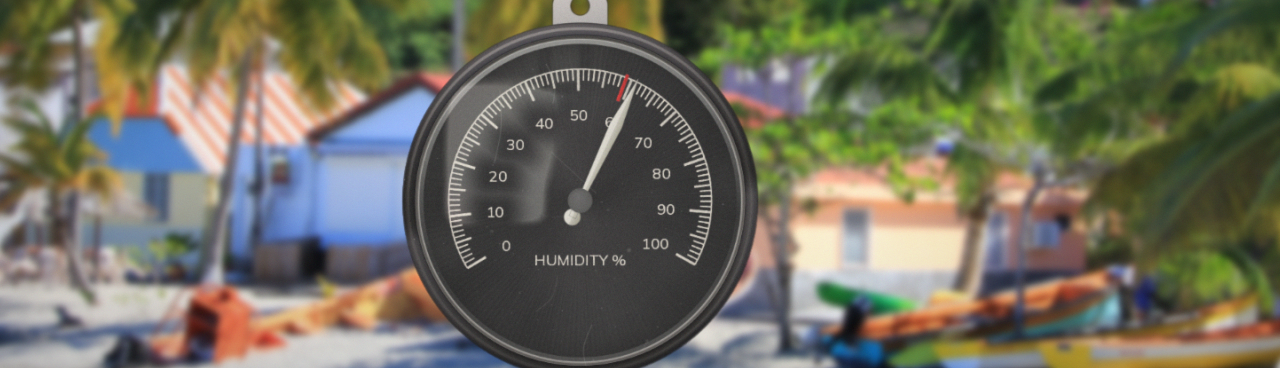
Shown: 61
